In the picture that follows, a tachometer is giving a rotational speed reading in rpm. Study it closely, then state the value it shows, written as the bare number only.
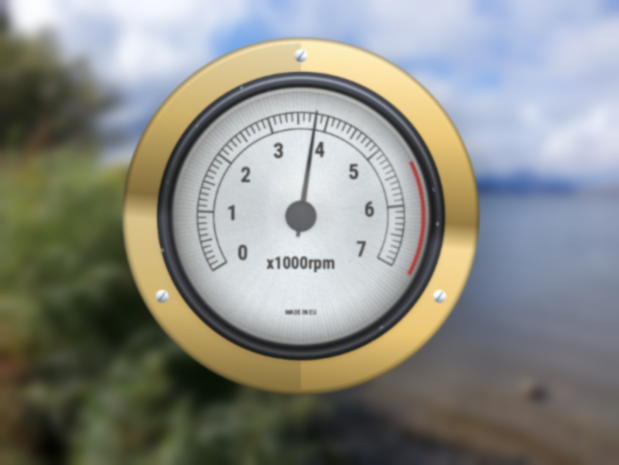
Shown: 3800
